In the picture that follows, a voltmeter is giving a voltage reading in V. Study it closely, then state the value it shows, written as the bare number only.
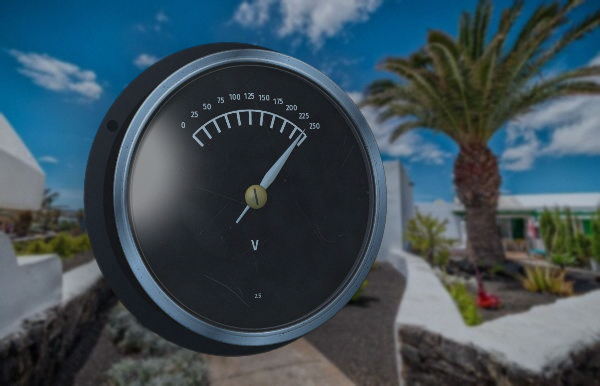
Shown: 237.5
